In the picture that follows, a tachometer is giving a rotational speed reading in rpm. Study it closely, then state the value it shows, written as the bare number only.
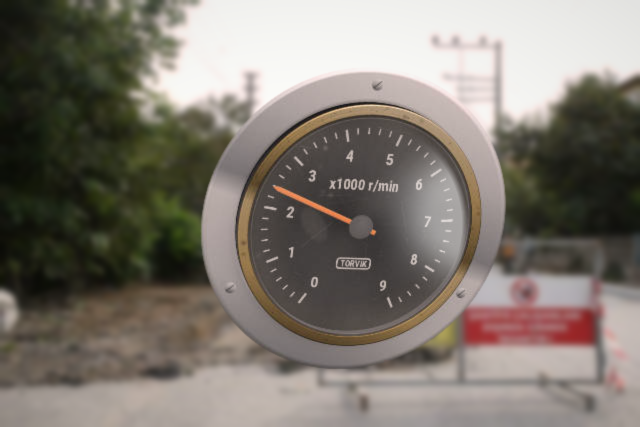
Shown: 2400
